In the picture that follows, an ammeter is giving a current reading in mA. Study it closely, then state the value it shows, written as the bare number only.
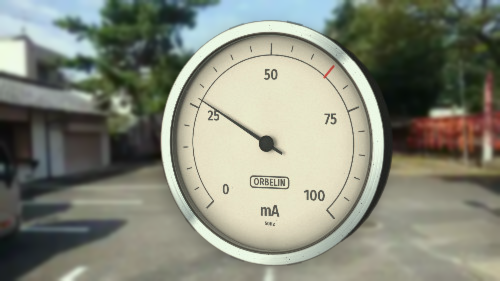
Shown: 27.5
